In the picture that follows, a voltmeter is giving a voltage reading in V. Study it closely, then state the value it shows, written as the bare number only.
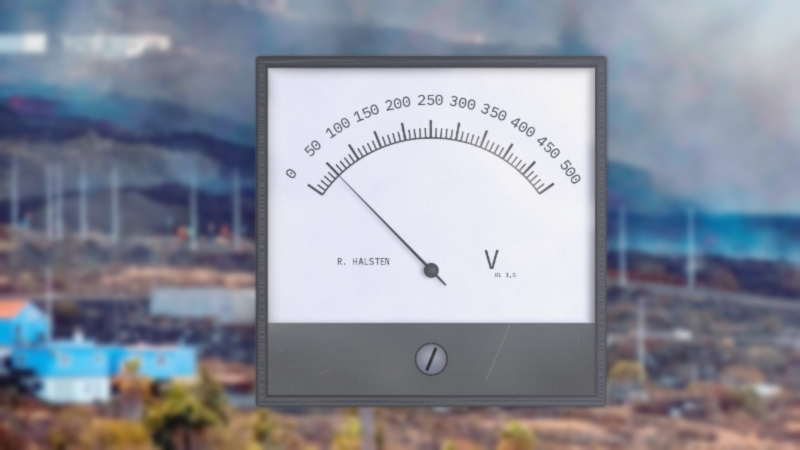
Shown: 50
